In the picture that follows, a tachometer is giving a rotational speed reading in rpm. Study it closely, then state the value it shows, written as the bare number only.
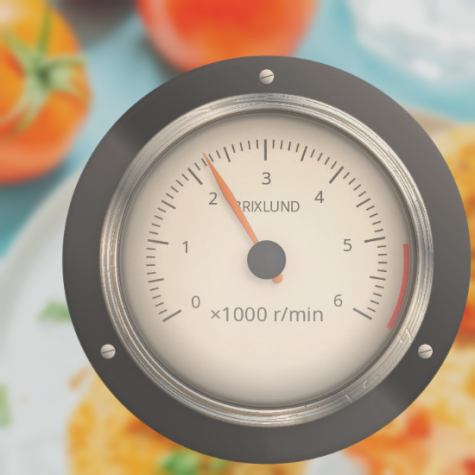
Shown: 2250
